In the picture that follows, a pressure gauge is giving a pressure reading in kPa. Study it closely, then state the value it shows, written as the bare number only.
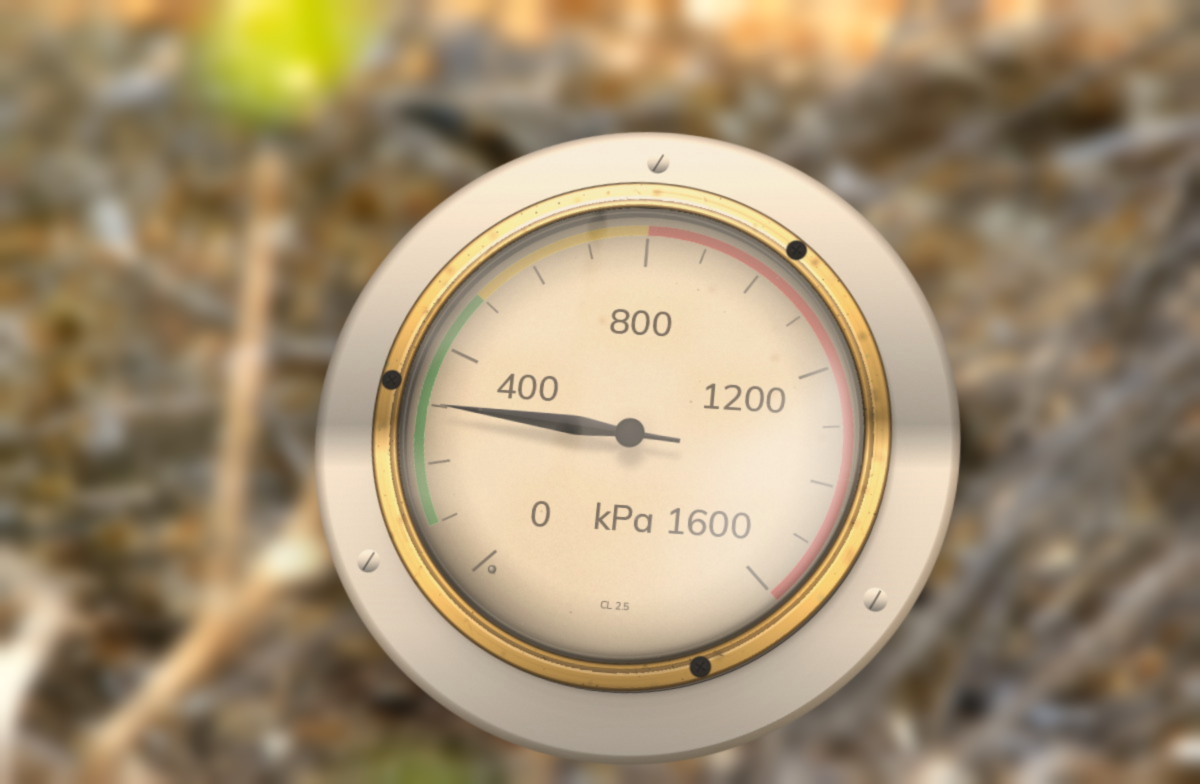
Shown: 300
